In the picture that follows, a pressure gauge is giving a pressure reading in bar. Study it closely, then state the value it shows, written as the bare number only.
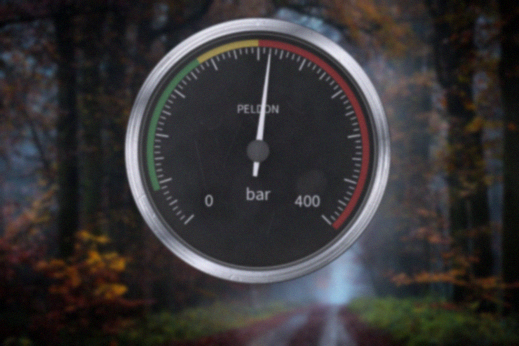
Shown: 210
